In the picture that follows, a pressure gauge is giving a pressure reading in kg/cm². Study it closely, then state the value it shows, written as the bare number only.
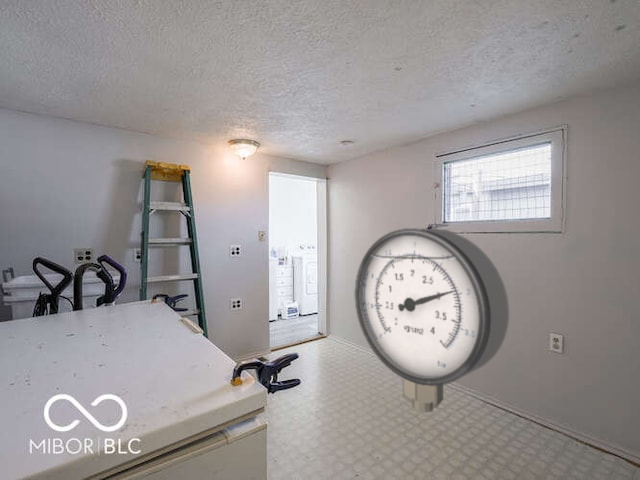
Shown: 3
